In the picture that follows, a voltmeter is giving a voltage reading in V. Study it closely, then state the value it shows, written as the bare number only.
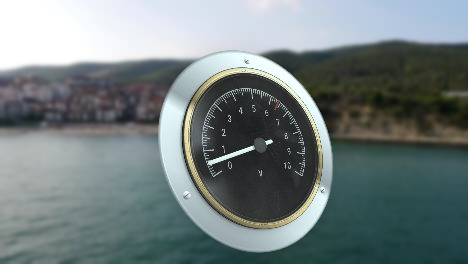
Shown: 0.5
